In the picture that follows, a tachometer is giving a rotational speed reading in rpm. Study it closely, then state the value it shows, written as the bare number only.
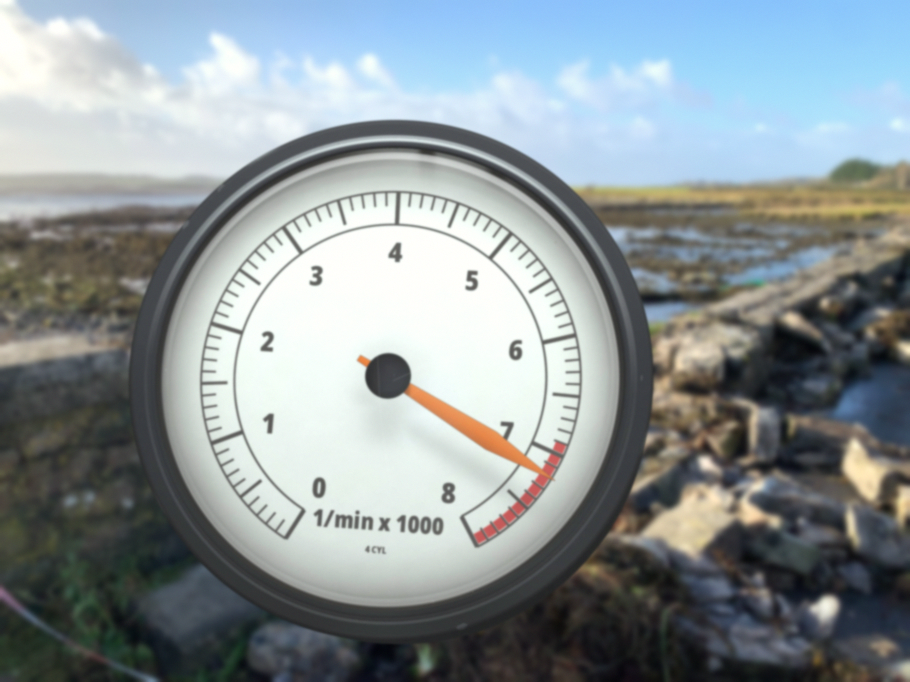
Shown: 7200
